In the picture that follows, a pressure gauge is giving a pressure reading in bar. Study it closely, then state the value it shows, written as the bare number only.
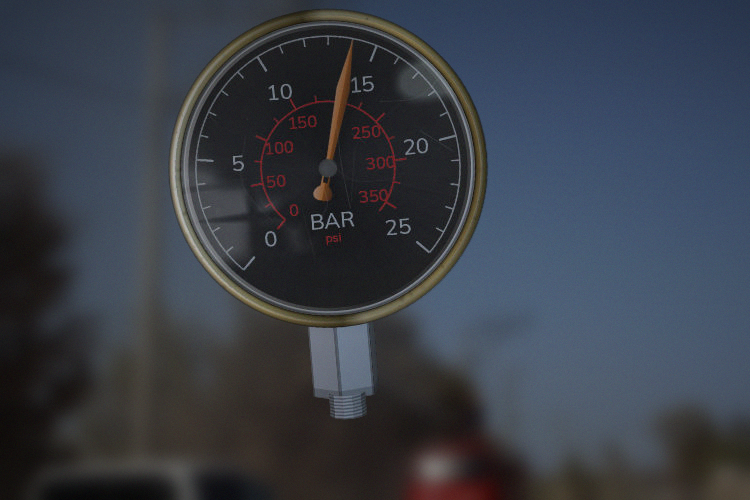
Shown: 14
